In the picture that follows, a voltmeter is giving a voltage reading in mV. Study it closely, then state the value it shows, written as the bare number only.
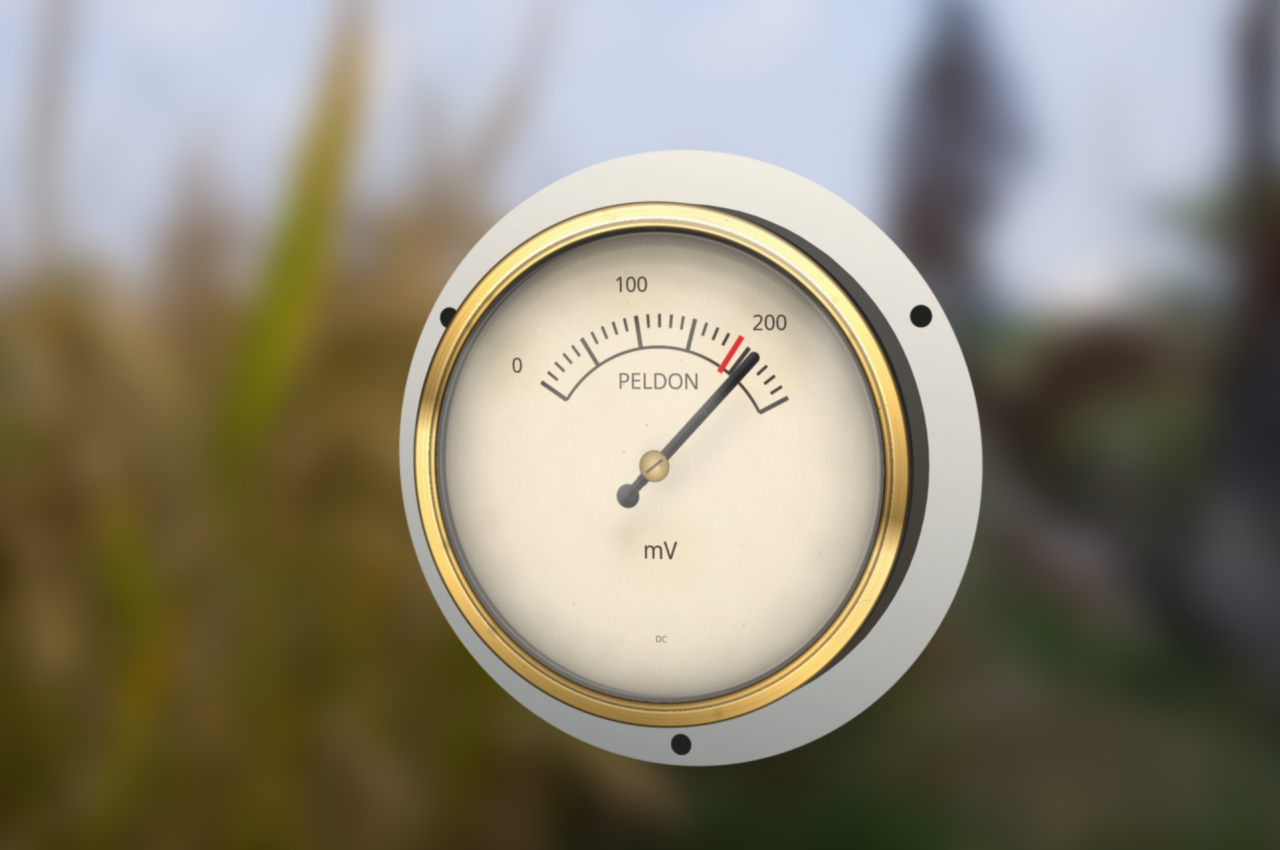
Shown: 210
